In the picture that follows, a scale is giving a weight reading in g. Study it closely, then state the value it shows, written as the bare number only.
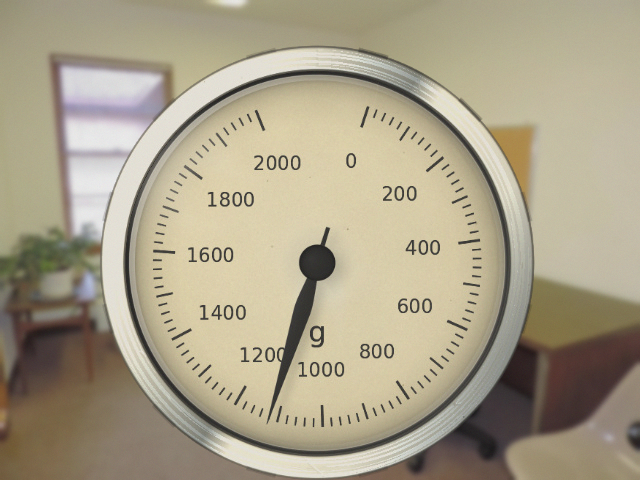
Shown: 1120
